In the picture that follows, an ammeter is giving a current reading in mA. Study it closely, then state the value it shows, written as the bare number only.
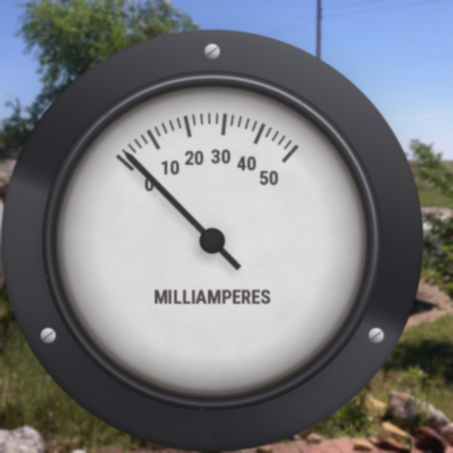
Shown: 2
